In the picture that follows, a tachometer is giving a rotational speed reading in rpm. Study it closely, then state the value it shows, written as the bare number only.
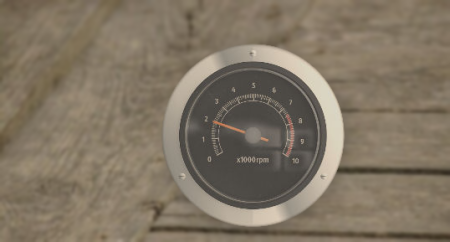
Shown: 2000
